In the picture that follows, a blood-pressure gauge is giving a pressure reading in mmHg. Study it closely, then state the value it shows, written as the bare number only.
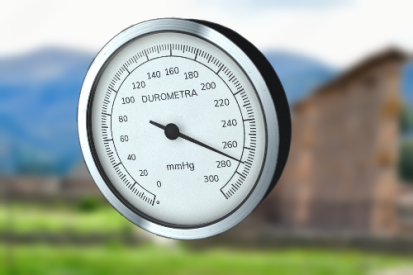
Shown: 270
